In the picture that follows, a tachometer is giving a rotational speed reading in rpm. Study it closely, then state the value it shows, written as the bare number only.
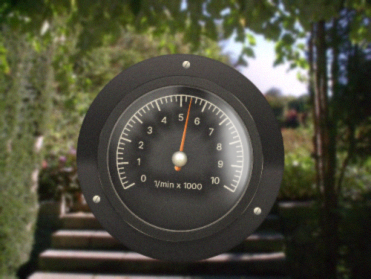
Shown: 5400
